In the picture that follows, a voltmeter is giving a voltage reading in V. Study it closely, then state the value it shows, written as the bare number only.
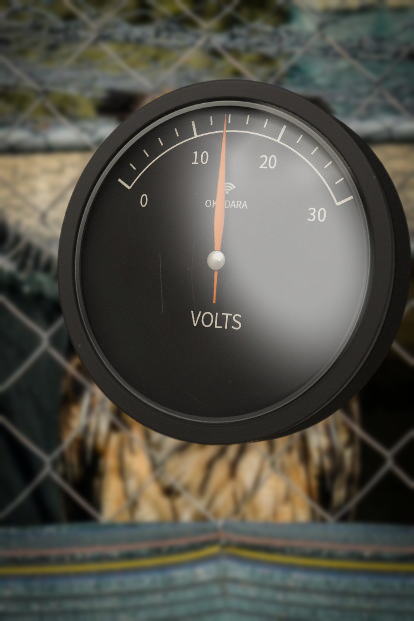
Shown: 14
